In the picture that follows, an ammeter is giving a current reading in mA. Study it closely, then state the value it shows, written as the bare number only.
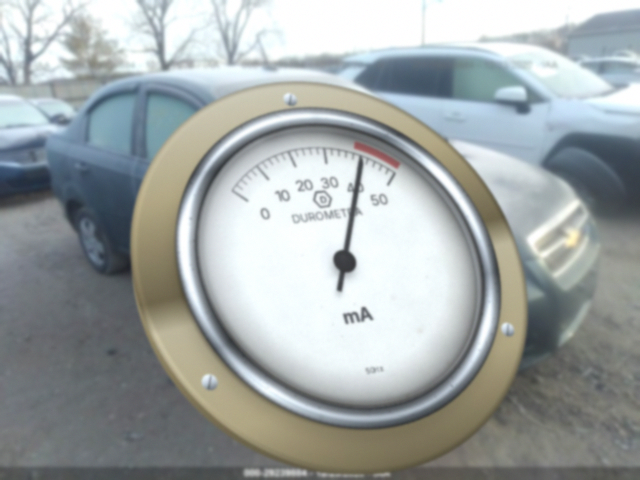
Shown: 40
